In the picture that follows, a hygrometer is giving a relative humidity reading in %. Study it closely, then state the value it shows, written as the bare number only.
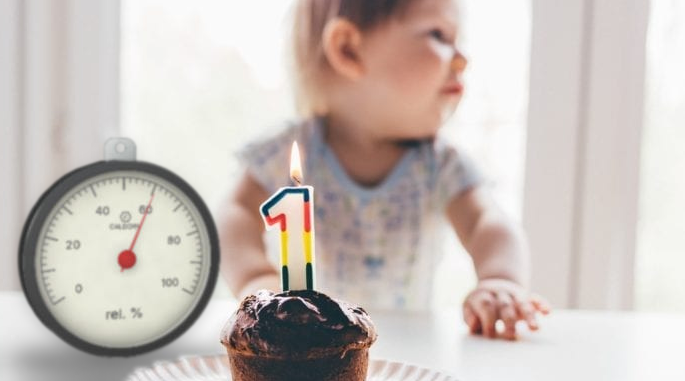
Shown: 60
